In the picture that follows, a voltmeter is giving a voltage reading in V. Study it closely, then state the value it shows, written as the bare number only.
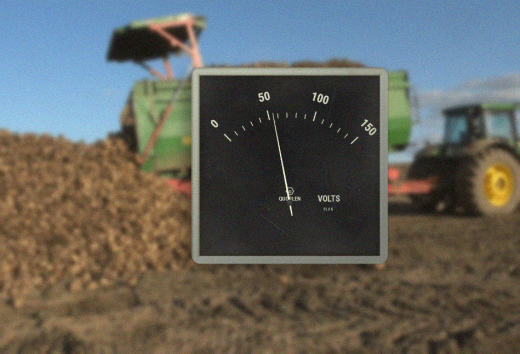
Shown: 55
